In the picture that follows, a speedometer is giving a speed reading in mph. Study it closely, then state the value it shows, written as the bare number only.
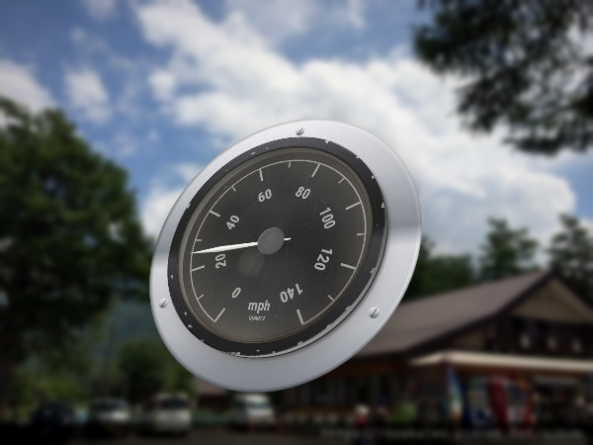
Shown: 25
